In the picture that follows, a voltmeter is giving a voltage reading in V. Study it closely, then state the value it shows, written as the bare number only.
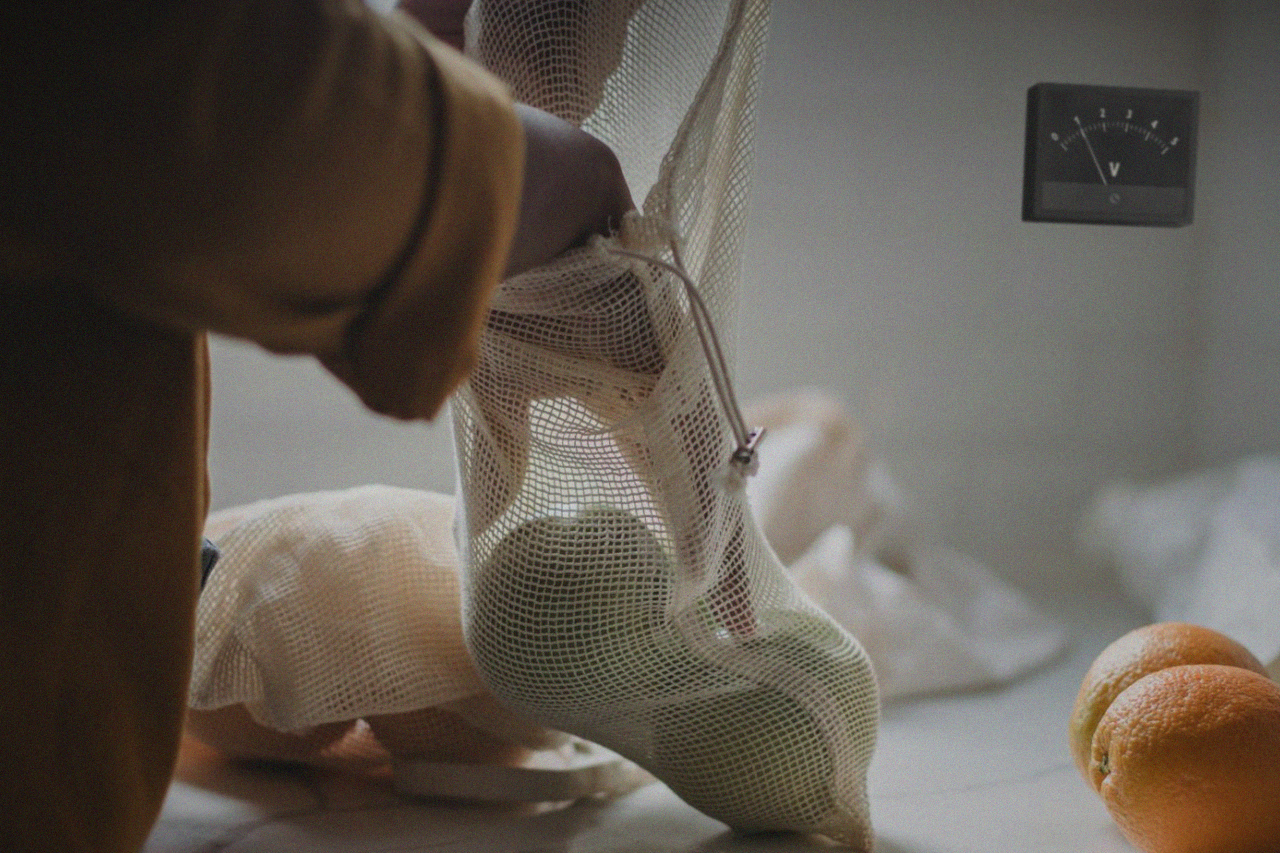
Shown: 1
